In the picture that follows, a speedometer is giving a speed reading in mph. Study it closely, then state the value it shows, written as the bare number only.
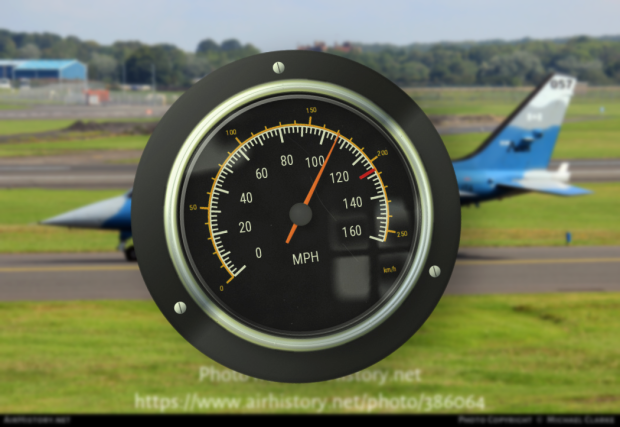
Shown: 106
